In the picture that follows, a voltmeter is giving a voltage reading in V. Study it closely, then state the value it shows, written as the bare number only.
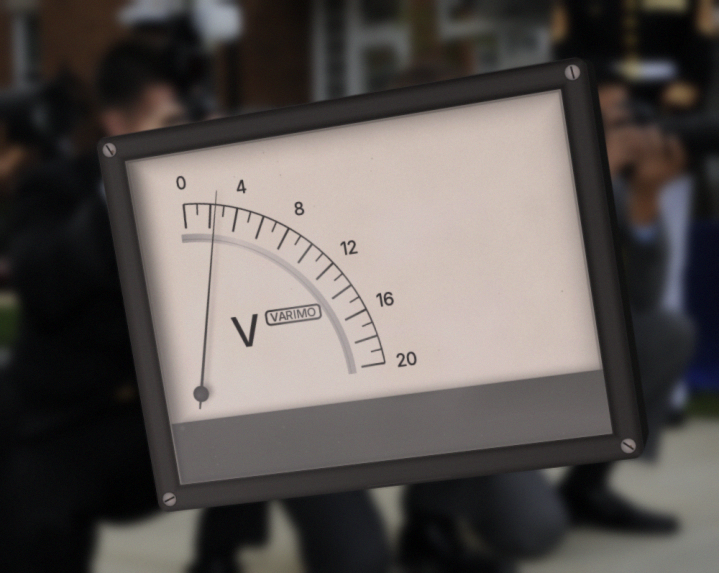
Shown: 2.5
